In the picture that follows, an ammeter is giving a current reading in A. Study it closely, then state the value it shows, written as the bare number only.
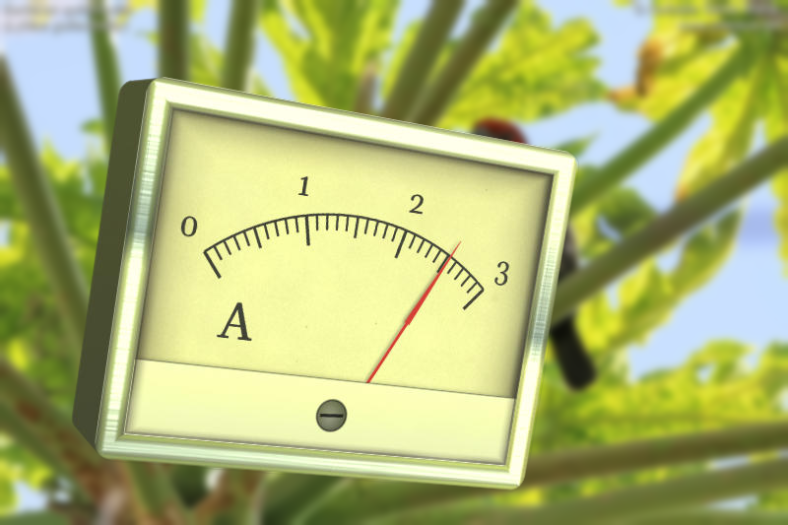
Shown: 2.5
